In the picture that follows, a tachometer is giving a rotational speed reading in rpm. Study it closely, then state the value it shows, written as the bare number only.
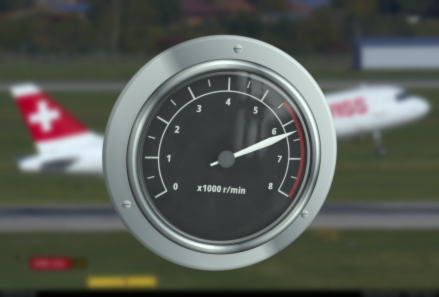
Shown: 6250
